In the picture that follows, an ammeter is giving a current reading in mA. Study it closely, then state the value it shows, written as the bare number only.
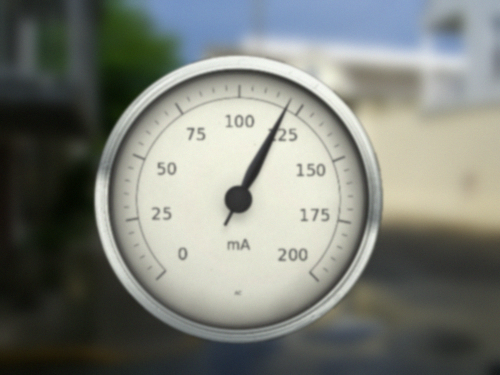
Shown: 120
